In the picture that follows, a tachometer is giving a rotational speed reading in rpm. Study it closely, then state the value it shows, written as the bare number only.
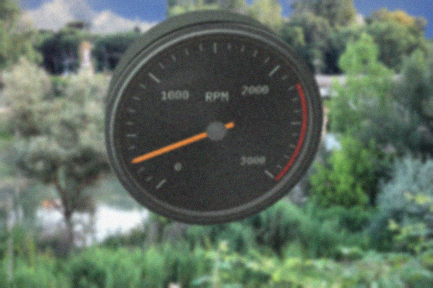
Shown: 300
